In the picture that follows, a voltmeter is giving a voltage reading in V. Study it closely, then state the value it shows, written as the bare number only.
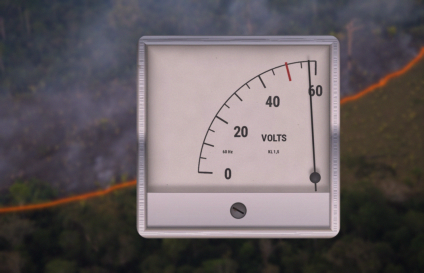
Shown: 57.5
